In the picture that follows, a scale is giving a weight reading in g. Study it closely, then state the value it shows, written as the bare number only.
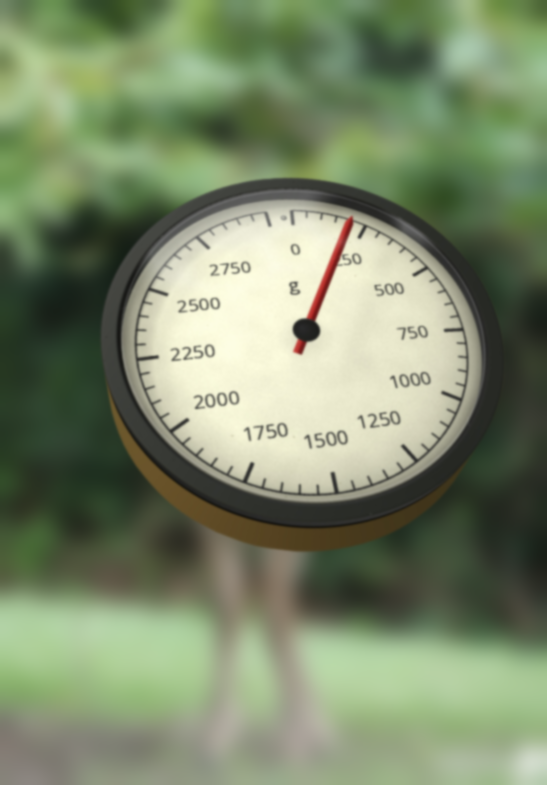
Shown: 200
